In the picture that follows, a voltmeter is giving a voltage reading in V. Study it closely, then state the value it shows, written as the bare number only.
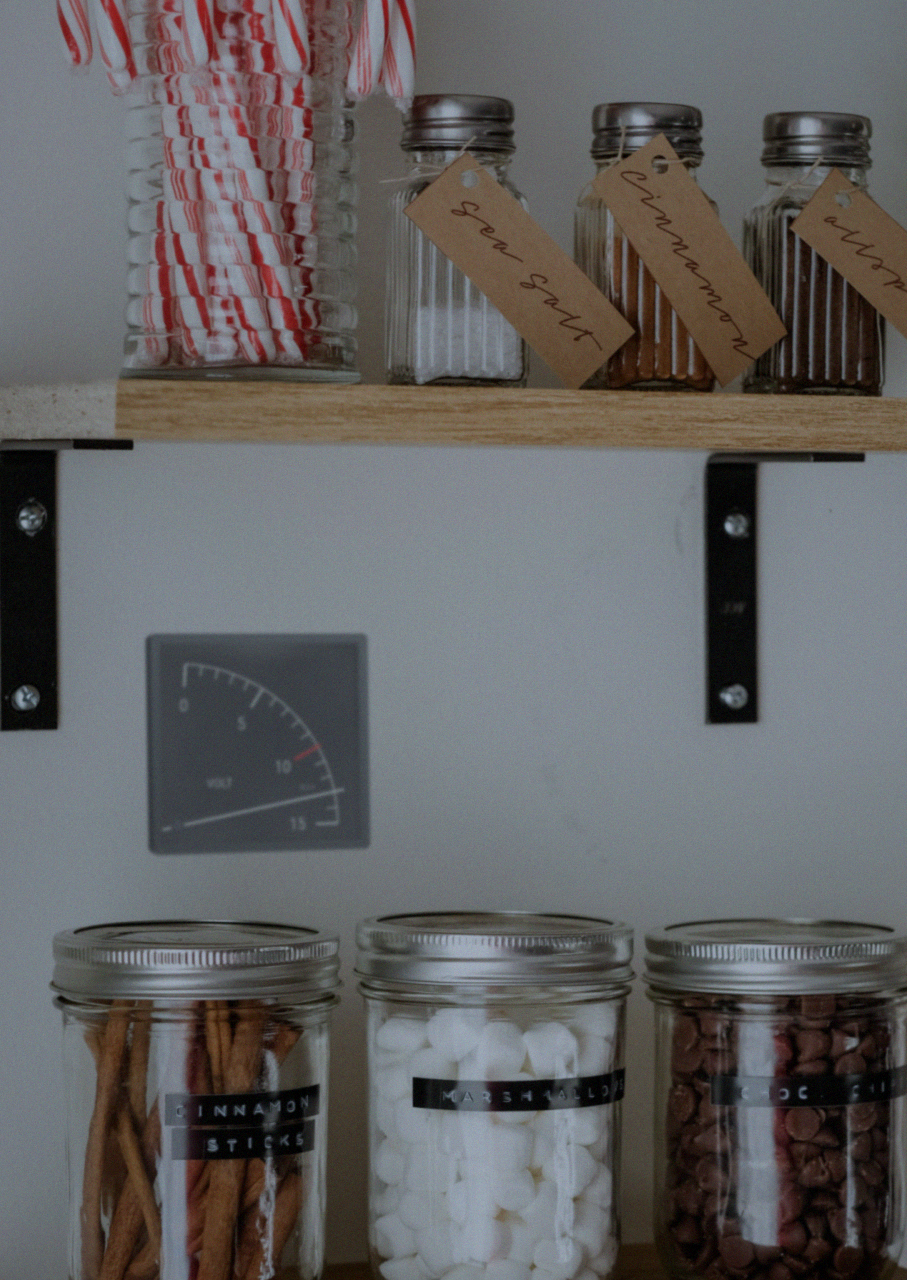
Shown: 13
